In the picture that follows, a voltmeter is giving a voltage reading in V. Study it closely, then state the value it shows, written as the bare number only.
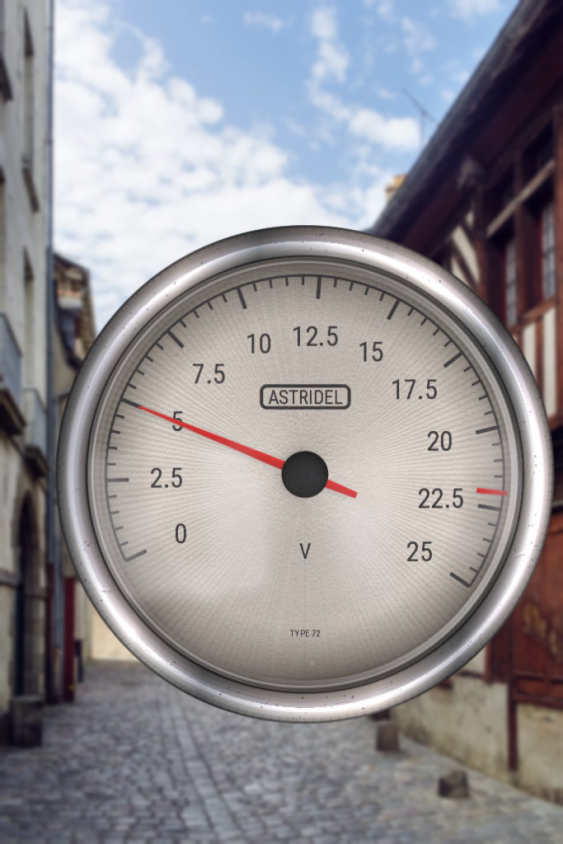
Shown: 5
